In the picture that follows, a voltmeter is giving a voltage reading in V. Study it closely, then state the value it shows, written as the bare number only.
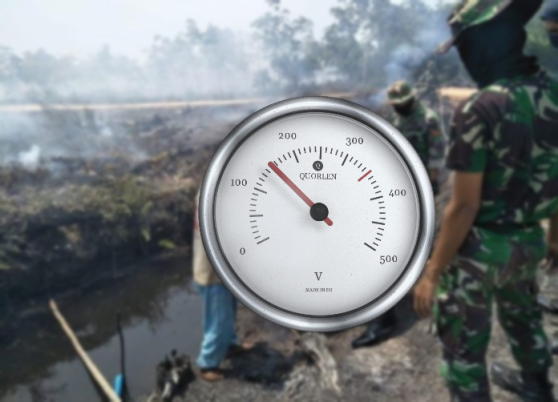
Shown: 150
